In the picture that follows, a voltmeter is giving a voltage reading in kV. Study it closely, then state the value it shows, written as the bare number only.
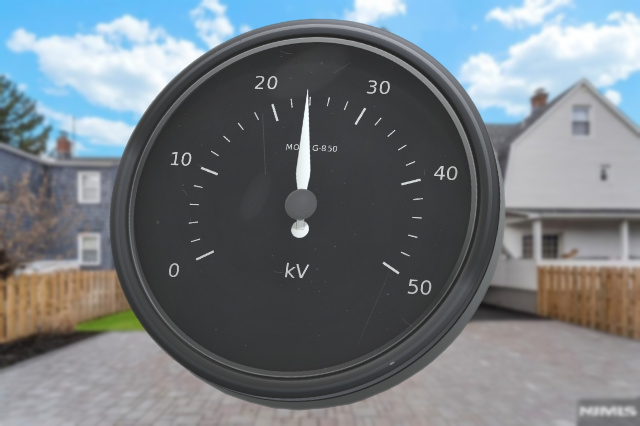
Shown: 24
